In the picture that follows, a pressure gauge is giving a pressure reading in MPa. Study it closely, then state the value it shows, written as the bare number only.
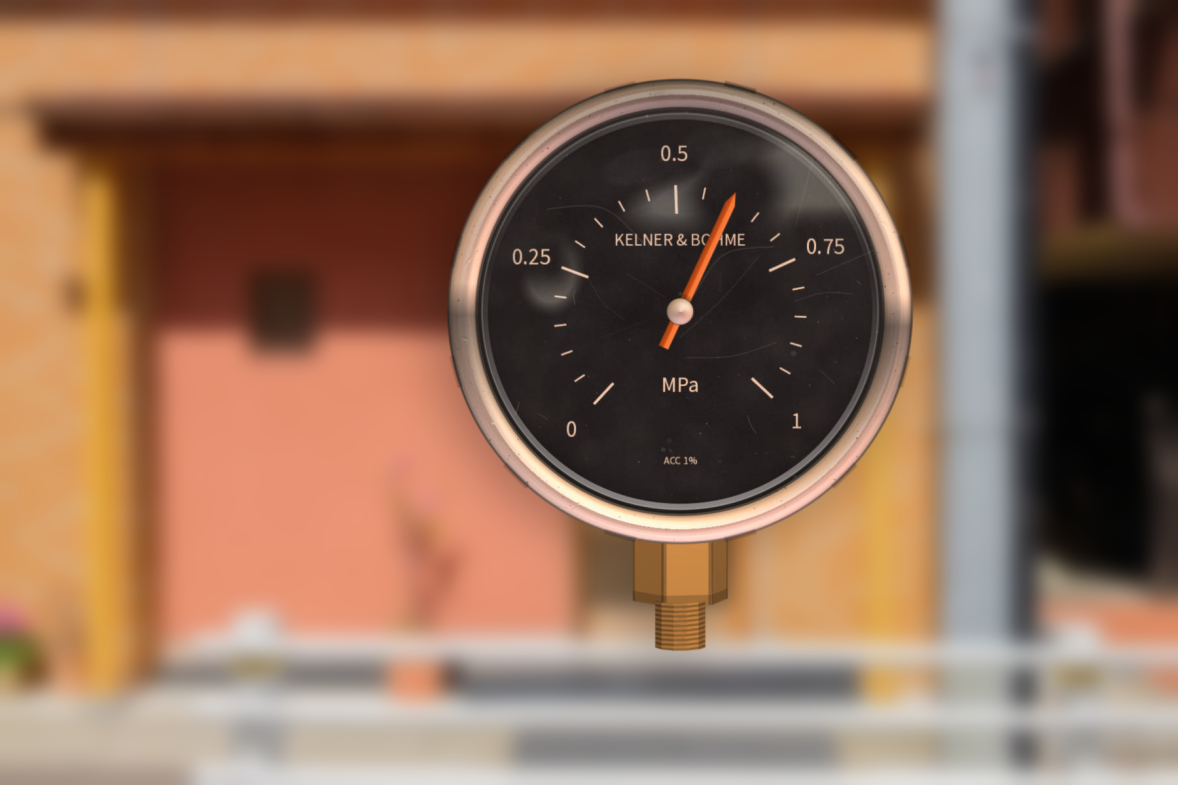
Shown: 0.6
